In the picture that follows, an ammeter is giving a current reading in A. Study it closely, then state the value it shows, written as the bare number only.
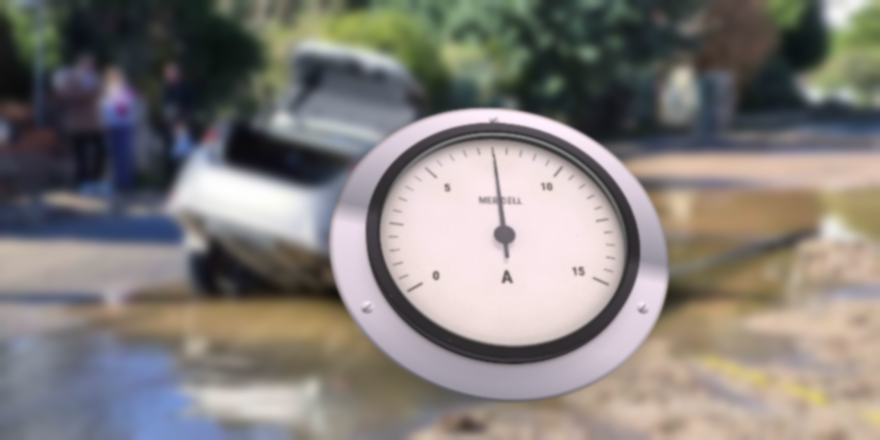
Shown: 7.5
